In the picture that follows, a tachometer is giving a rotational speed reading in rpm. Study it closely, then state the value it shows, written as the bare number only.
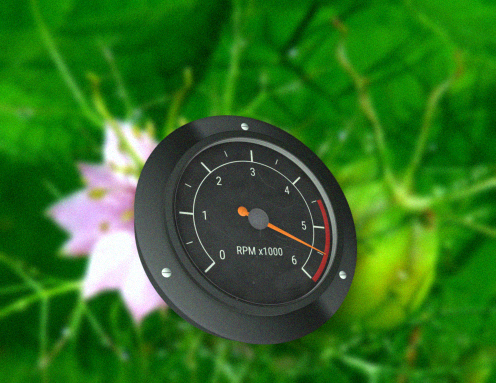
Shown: 5500
